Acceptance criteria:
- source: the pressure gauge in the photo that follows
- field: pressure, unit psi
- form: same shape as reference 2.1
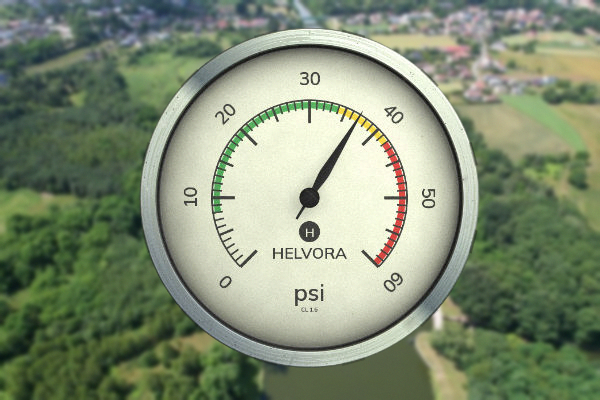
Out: 37
